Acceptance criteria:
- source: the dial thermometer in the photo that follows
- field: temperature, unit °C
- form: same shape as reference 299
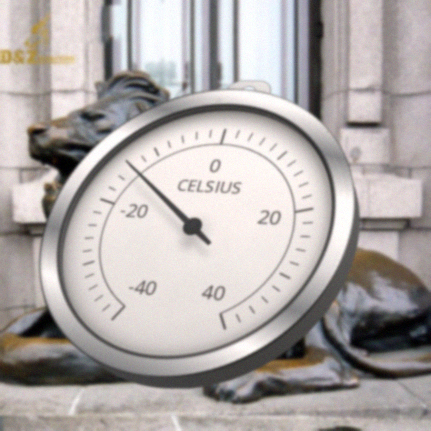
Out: -14
